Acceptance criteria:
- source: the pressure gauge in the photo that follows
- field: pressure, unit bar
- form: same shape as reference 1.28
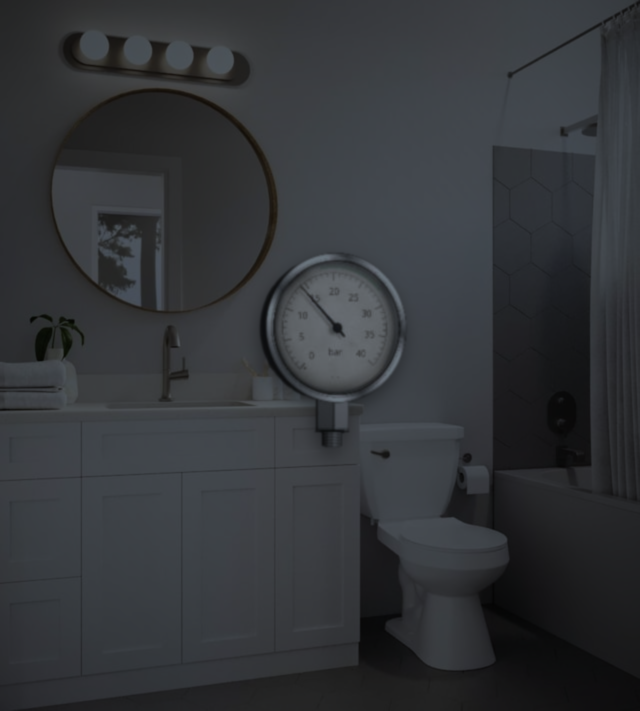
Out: 14
